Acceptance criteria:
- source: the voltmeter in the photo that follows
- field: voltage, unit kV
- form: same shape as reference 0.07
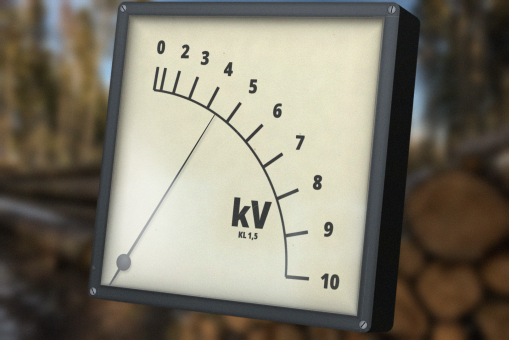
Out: 4.5
